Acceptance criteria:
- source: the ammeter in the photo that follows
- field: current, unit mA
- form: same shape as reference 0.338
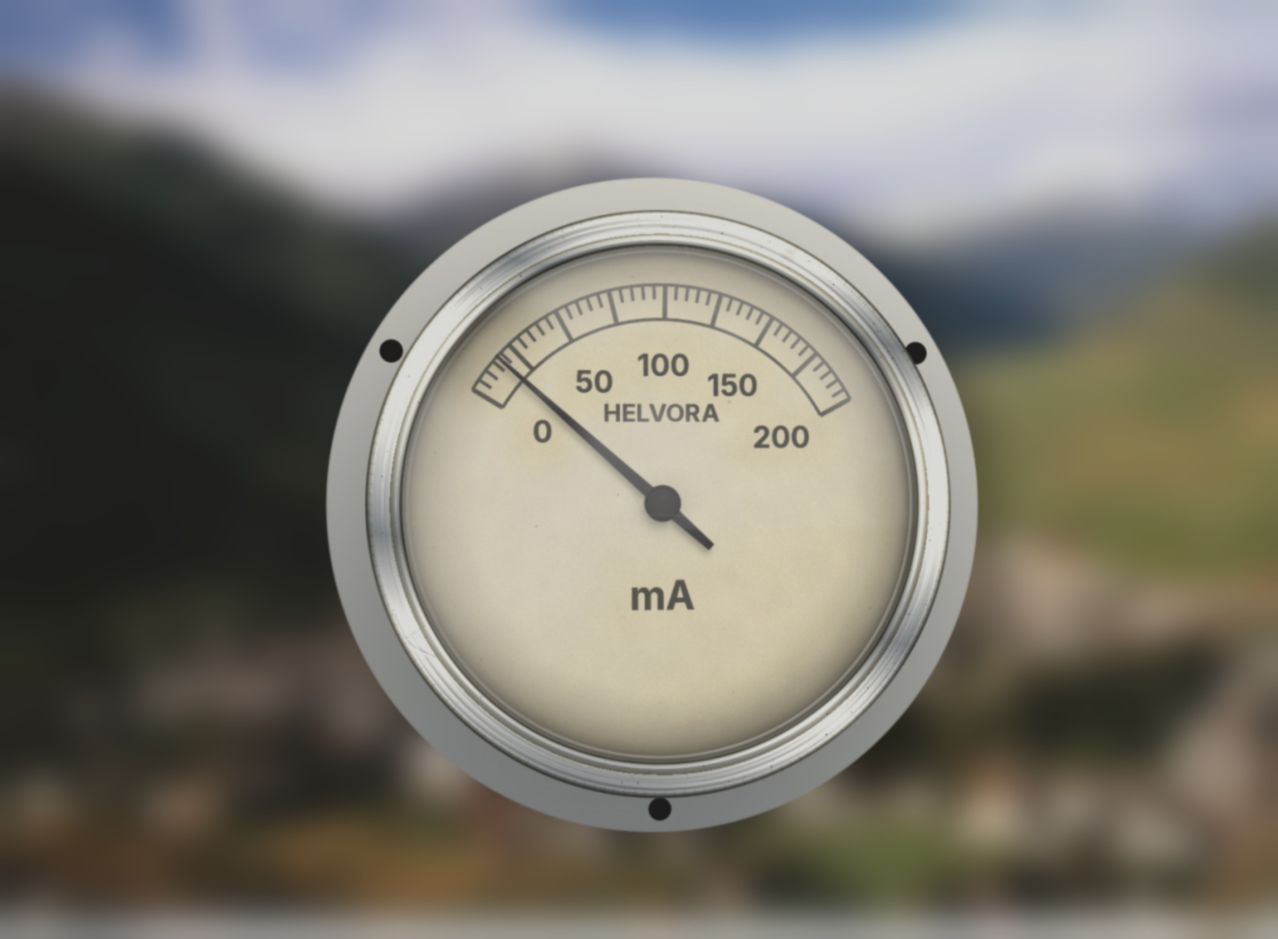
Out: 17.5
